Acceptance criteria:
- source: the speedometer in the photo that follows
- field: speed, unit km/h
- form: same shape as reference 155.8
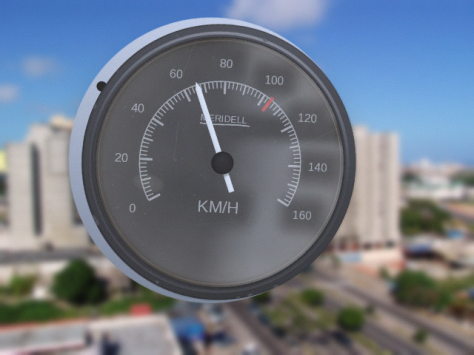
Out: 66
